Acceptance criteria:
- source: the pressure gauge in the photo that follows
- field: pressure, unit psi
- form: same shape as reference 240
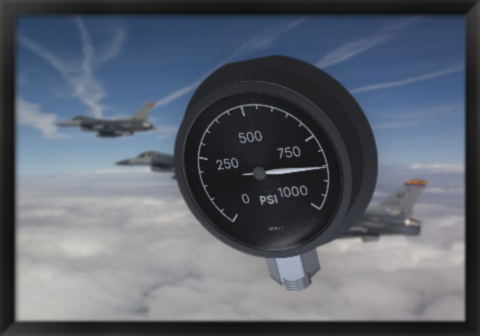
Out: 850
